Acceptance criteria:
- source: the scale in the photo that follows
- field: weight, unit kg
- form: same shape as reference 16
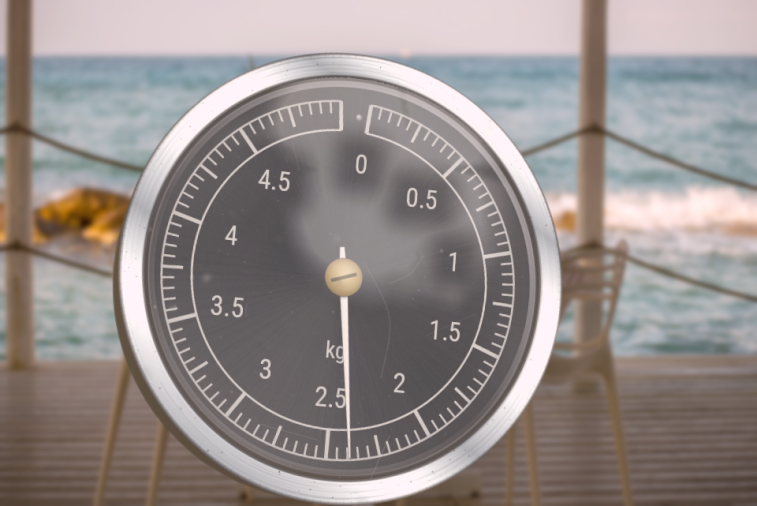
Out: 2.4
